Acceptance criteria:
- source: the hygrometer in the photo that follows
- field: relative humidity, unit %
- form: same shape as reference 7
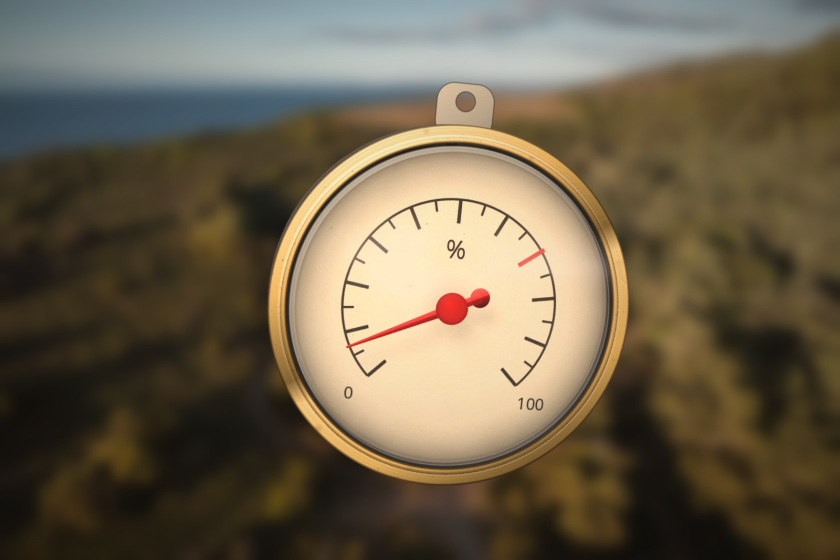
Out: 7.5
